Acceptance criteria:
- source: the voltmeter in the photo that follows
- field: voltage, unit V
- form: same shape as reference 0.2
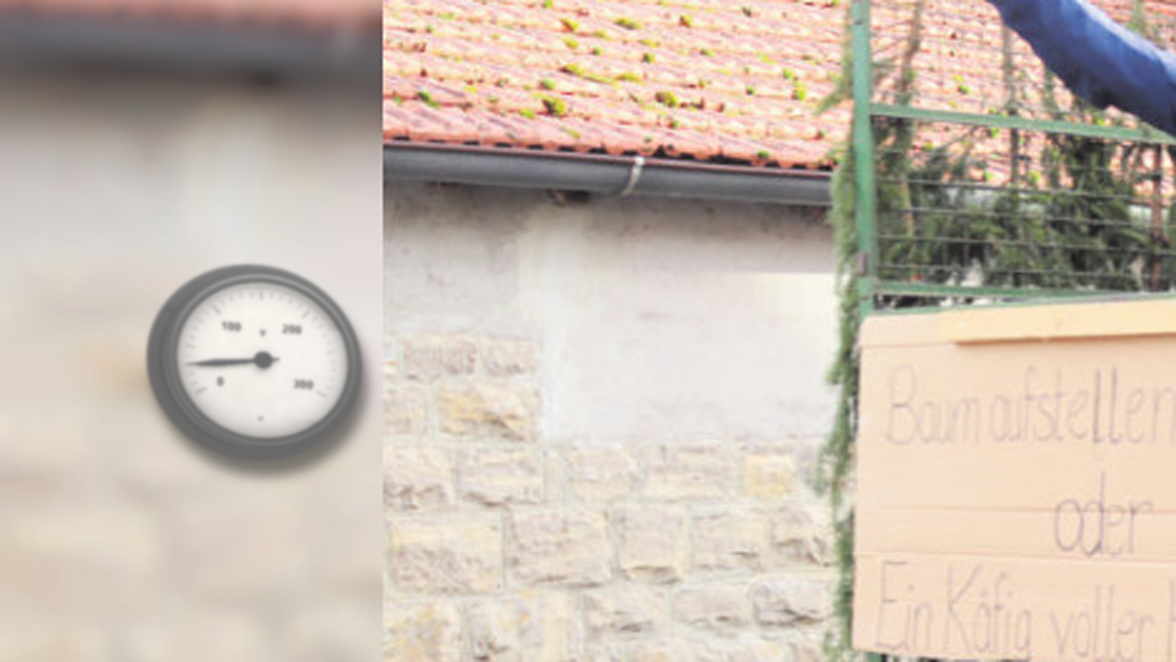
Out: 30
